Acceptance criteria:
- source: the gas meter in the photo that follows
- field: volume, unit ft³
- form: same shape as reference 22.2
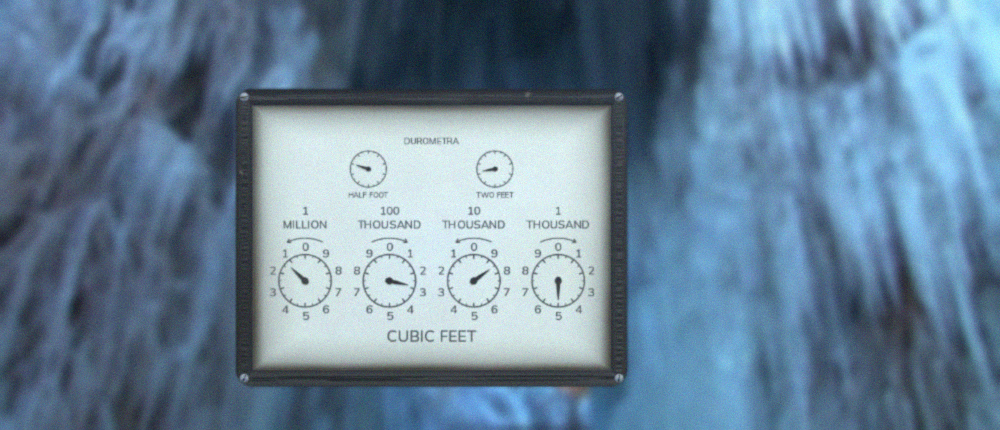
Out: 128500
